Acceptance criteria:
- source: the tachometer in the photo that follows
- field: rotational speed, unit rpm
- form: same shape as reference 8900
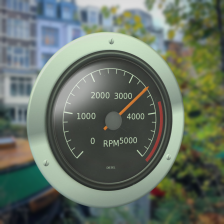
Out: 3400
